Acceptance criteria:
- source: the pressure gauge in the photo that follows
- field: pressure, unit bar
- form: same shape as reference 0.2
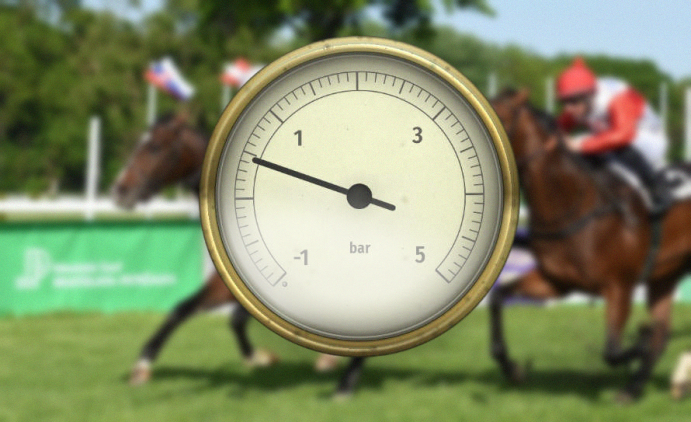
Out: 0.45
